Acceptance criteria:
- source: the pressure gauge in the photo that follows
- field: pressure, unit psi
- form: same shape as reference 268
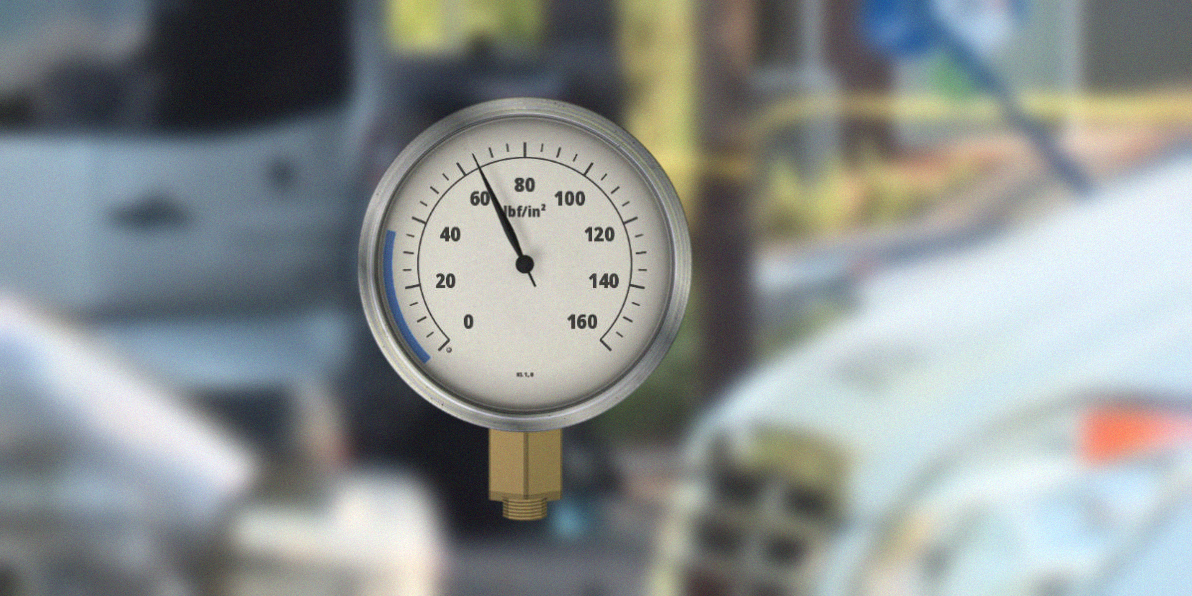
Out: 65
